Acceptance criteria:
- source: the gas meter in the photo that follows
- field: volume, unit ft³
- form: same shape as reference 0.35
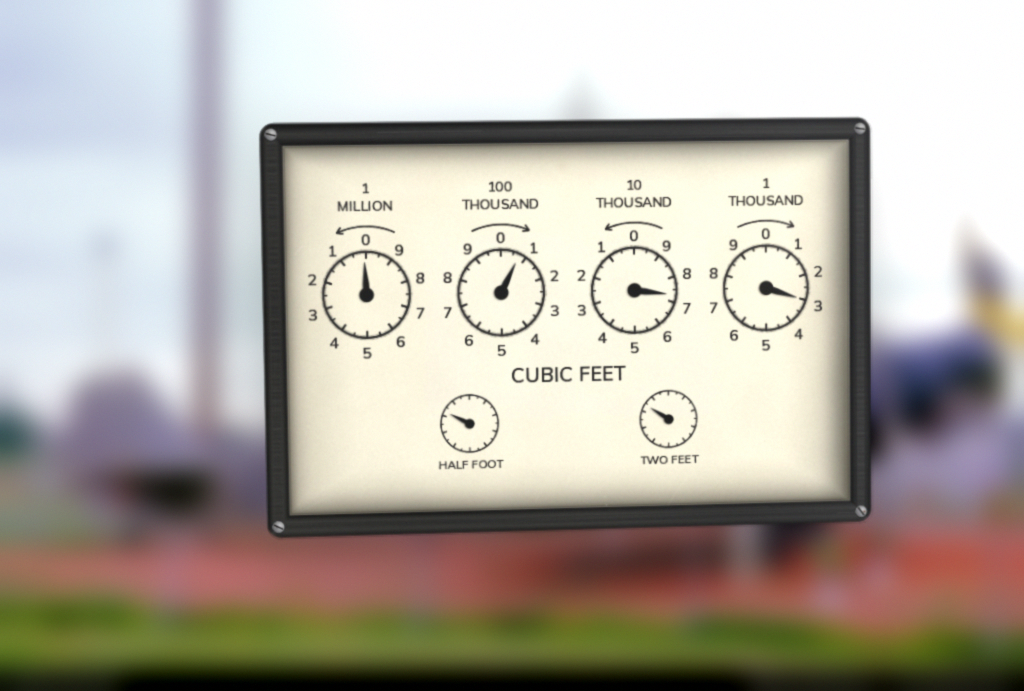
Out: 7300
